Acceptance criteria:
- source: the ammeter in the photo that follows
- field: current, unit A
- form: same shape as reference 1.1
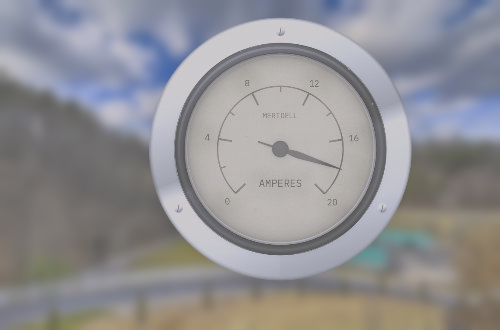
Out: 18
